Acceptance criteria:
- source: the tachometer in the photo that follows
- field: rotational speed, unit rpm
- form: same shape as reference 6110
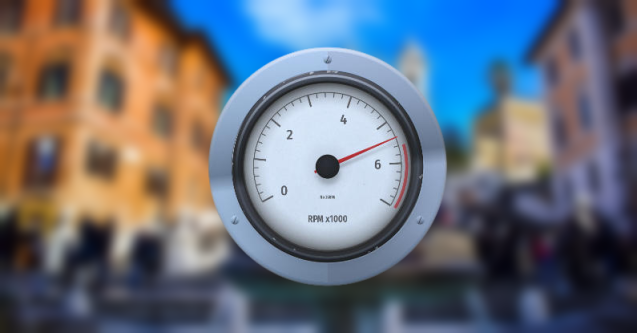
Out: 5400
